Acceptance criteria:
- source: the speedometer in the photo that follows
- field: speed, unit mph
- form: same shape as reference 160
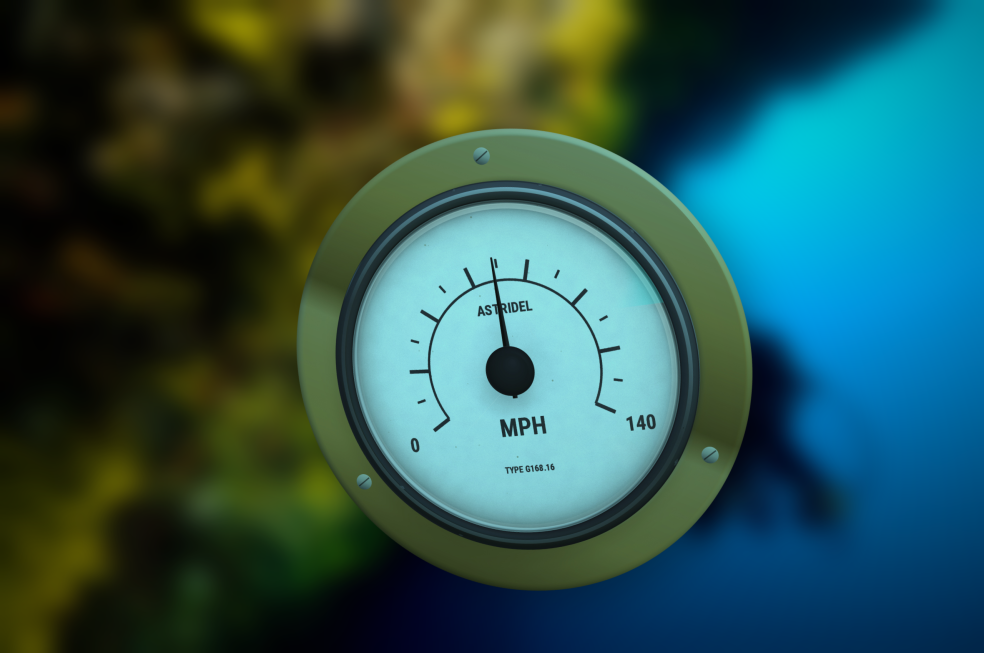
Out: 70
